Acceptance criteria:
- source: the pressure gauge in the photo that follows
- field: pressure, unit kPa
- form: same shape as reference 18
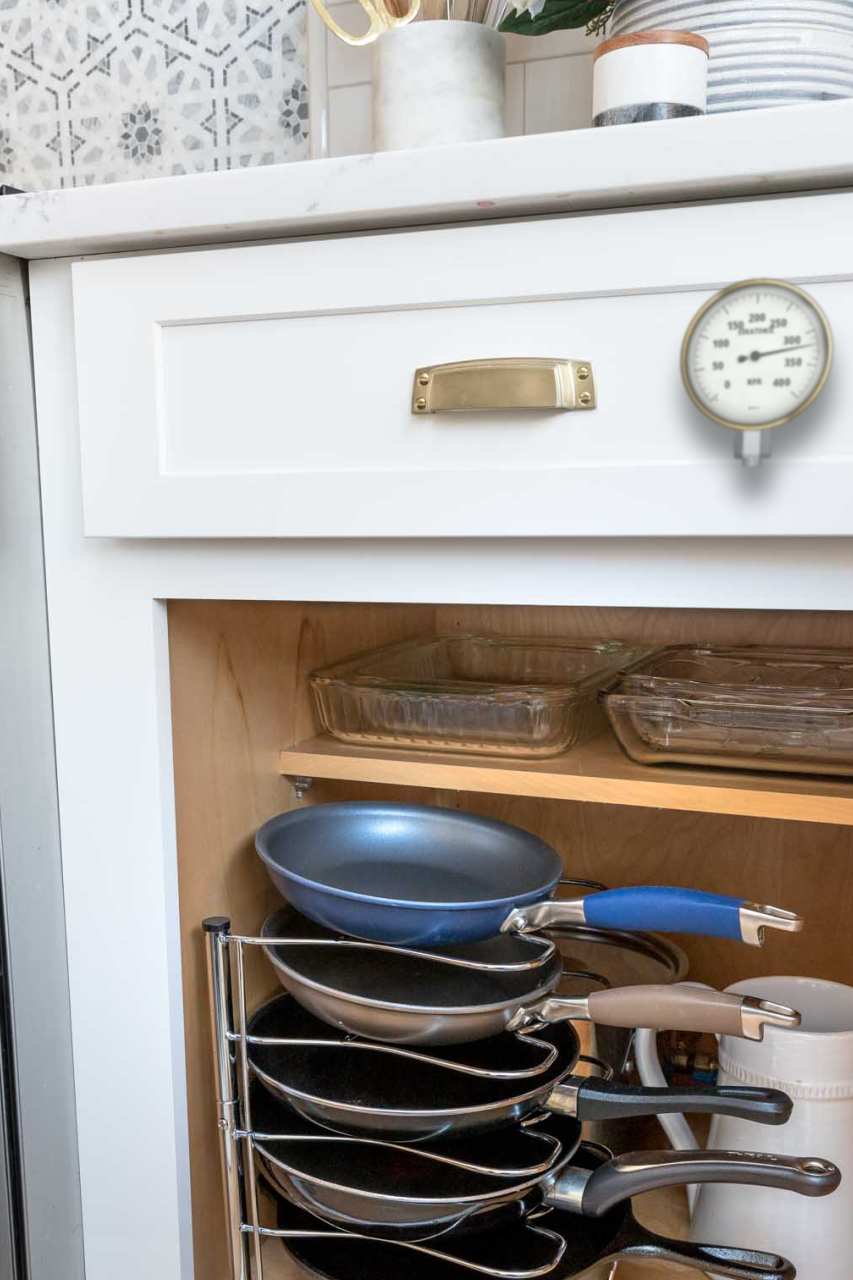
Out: 320
